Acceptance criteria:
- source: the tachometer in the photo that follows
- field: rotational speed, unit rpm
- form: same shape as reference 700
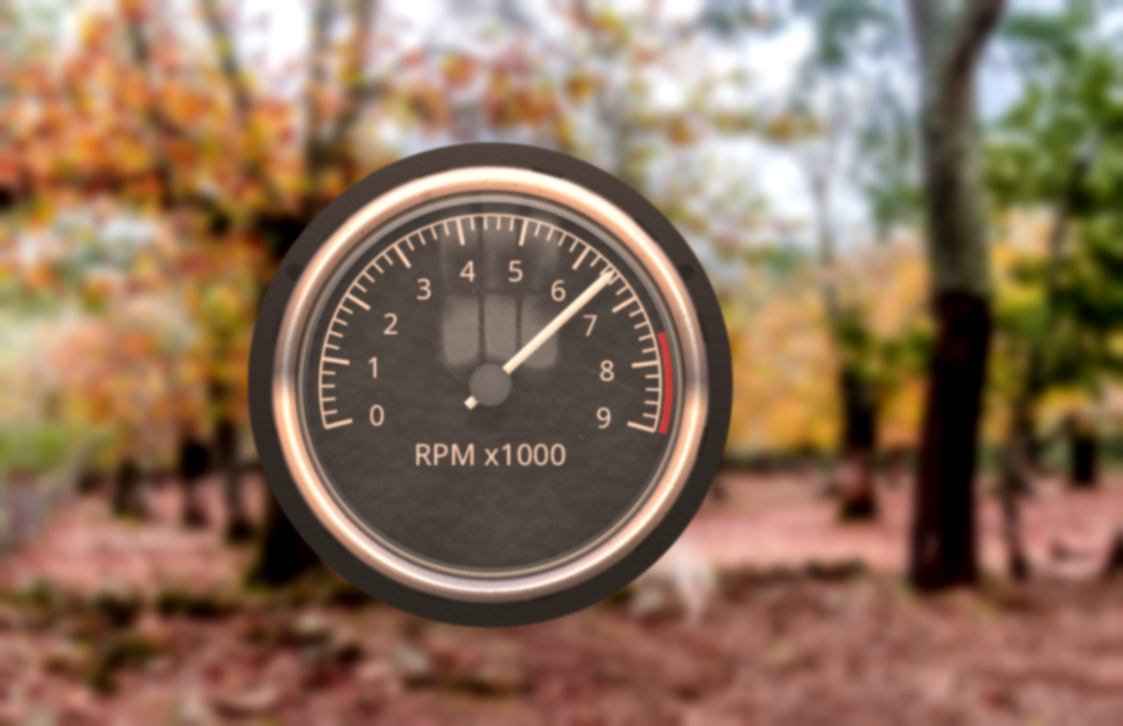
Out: 6500
